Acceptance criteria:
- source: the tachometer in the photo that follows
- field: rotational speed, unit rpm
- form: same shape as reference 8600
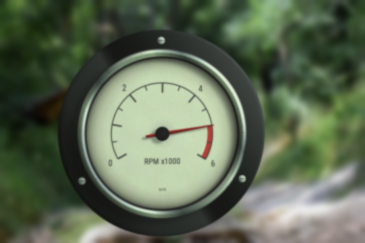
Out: 5000
